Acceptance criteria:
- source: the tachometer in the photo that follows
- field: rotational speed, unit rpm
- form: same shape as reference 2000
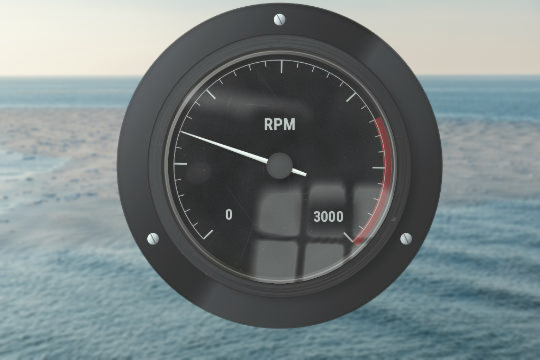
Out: 700
